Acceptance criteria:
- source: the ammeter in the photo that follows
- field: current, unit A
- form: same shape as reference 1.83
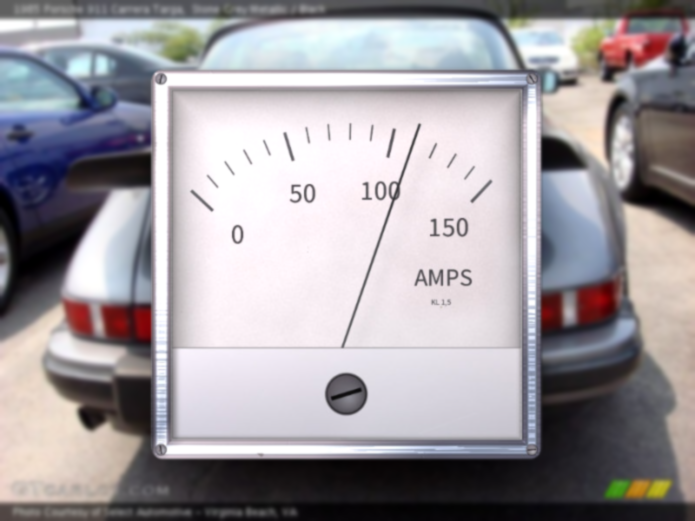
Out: 110
